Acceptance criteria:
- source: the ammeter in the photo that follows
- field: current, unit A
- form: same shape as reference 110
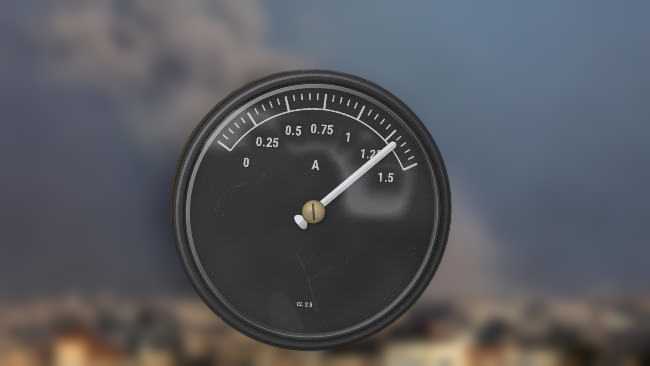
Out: 1.3
